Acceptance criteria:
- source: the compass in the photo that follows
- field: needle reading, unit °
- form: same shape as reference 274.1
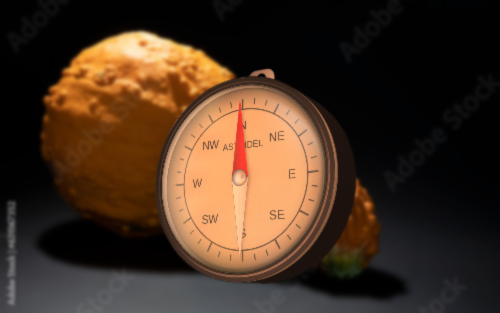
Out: 0
